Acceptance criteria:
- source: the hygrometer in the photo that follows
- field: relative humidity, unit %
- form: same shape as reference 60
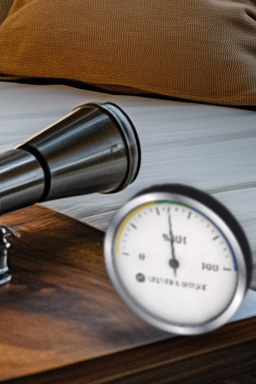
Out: 48
